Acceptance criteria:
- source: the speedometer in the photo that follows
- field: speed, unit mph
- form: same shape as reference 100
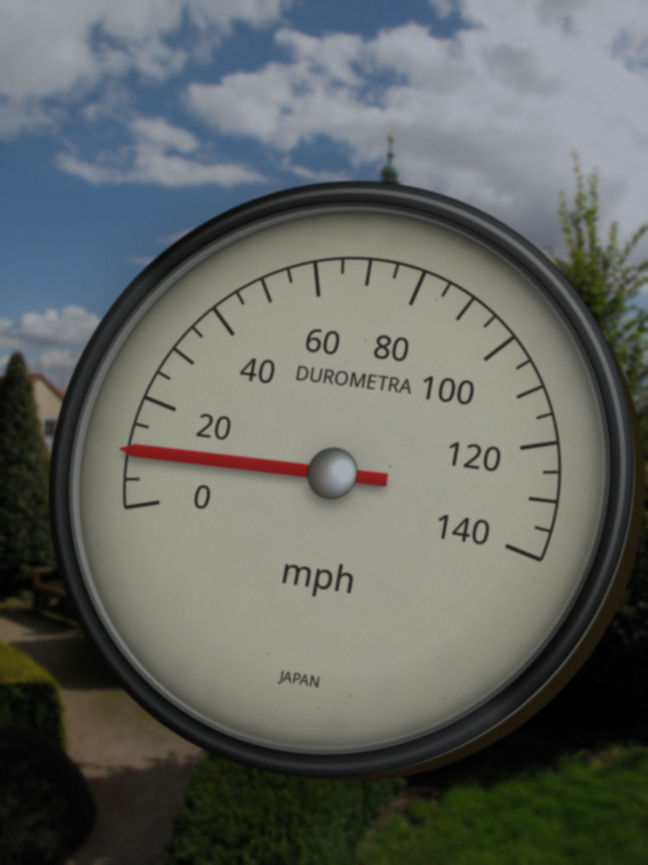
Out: 10
